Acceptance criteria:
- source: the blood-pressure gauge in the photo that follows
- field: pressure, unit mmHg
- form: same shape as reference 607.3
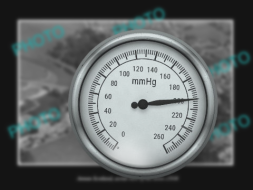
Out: 200
